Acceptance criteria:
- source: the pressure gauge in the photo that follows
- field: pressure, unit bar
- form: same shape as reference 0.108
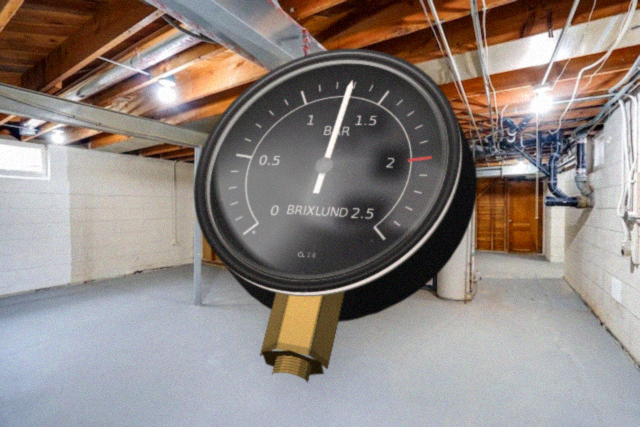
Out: 1.3
